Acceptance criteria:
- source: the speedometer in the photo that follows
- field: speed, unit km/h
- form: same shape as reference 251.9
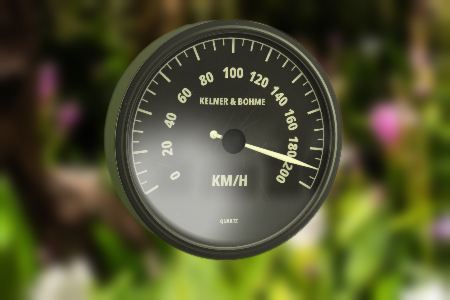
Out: 190
